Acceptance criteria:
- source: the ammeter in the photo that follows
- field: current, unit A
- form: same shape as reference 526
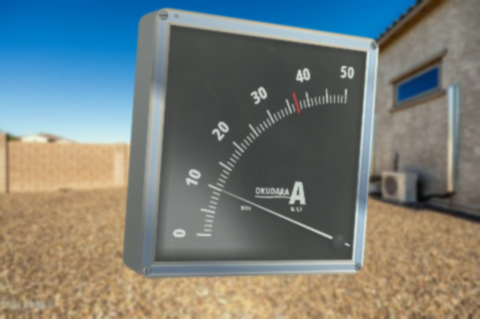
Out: 10
